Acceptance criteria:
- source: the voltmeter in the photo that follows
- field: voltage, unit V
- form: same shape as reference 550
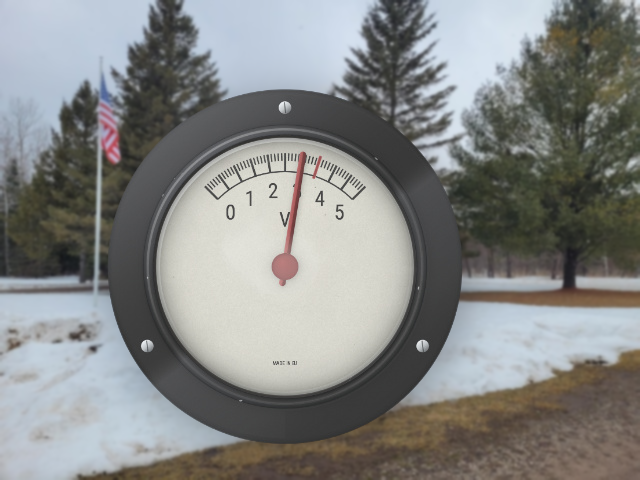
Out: 3
